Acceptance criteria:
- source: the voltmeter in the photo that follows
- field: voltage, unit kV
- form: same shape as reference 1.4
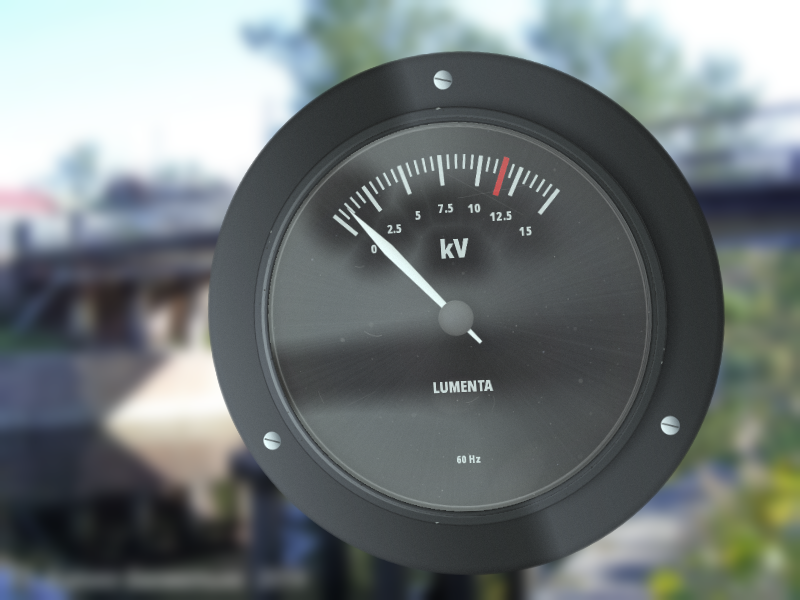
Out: 1
